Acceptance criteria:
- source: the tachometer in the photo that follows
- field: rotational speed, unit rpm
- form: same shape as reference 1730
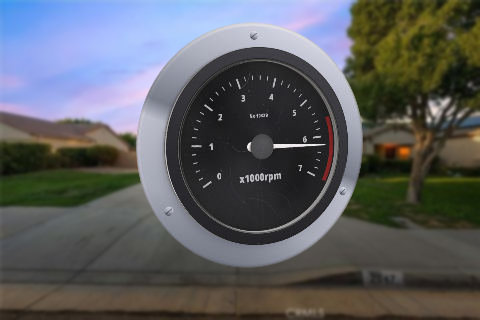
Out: 6200
